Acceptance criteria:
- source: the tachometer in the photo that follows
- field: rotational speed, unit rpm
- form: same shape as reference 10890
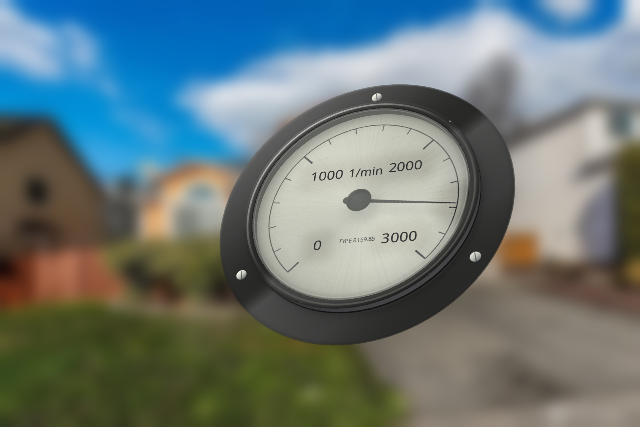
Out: 2600
